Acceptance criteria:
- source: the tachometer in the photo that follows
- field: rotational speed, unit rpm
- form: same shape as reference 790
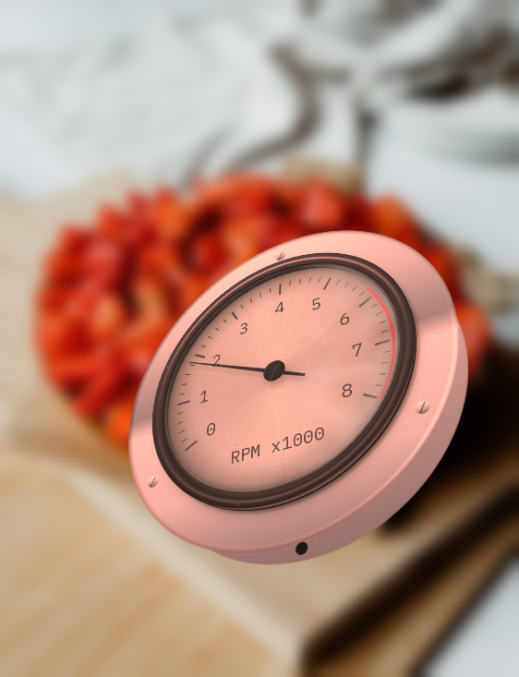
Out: 1800
